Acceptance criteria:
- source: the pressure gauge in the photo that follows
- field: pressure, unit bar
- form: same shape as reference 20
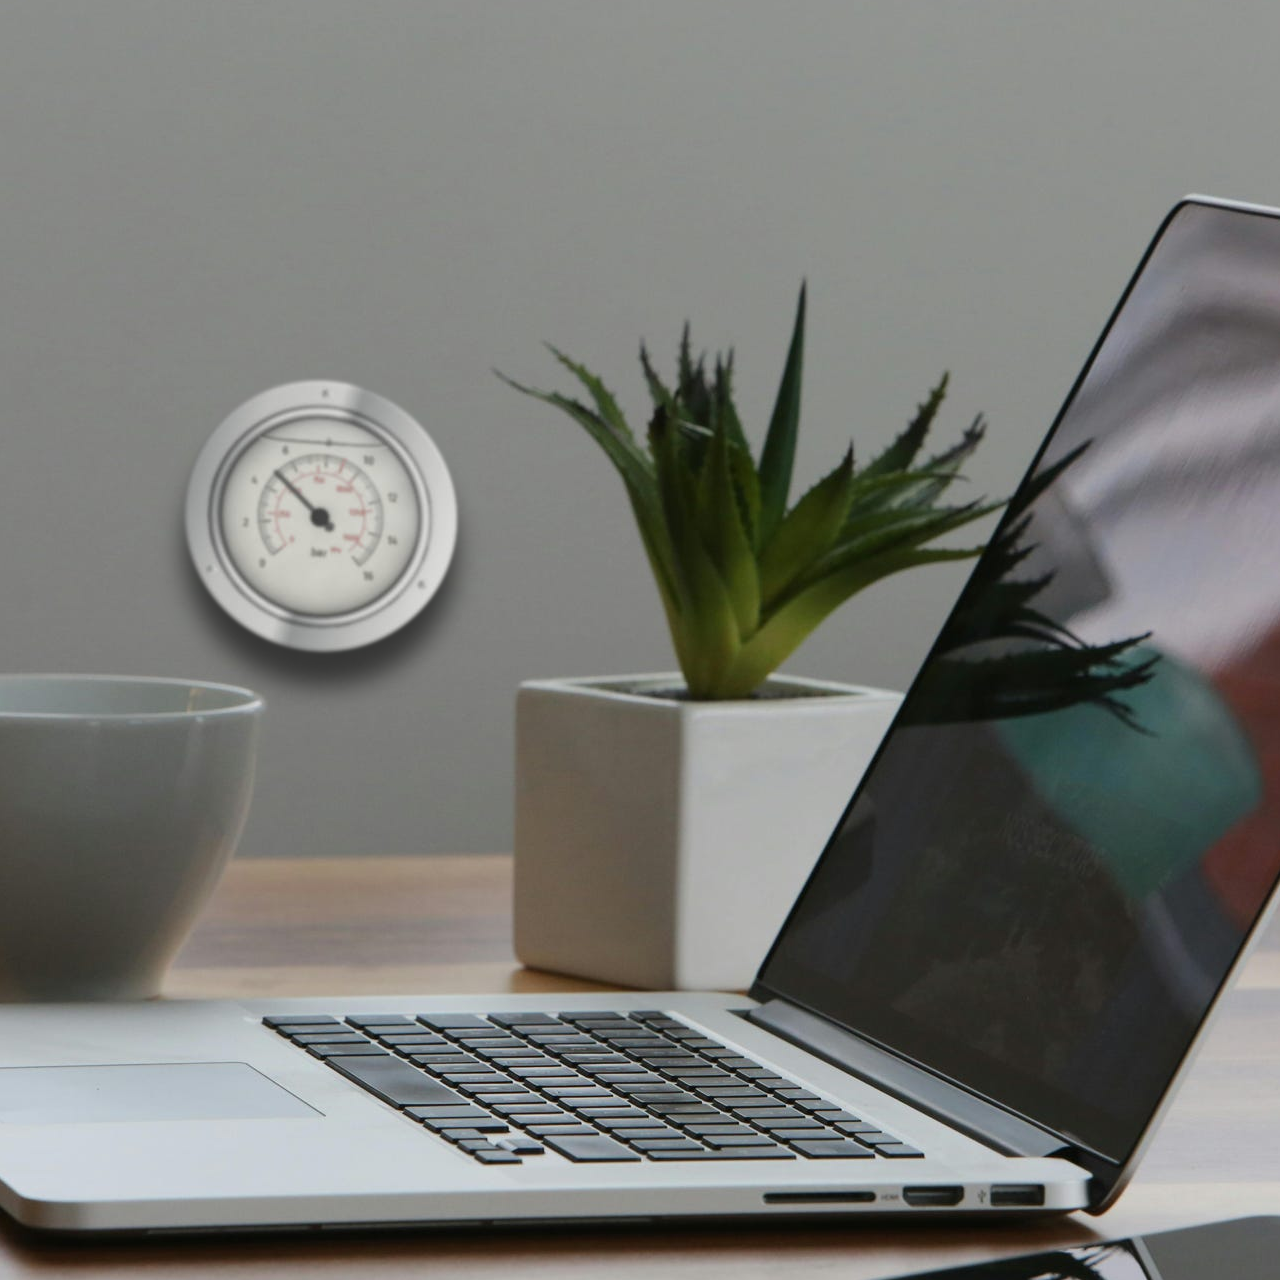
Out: 5
